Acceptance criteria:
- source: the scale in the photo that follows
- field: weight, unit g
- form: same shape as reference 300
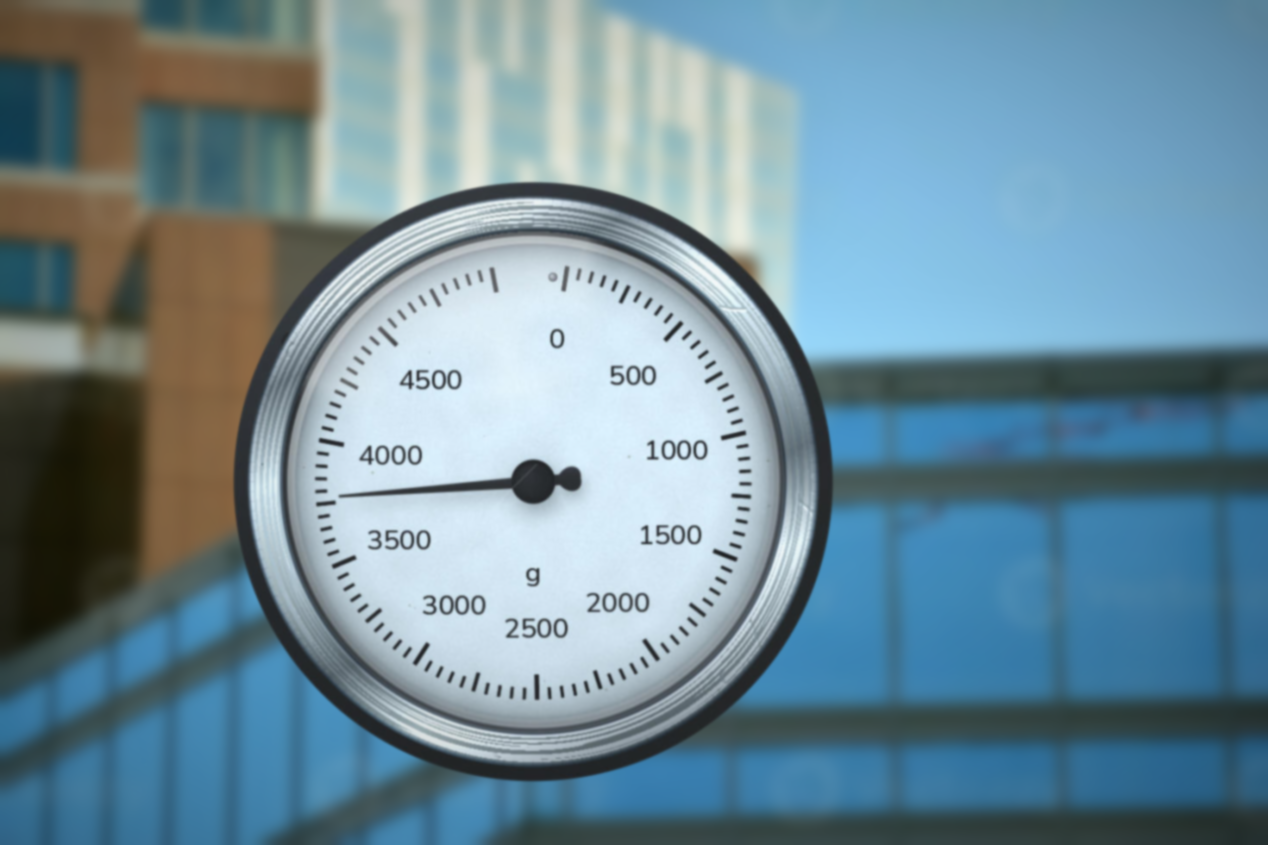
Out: 3775
